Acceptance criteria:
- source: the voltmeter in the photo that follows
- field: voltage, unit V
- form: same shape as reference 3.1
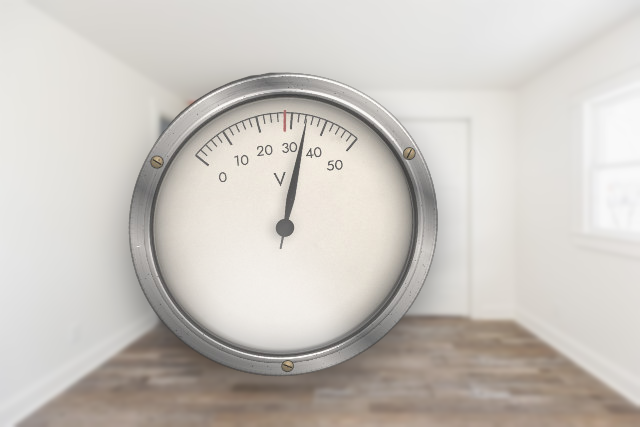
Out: 34
